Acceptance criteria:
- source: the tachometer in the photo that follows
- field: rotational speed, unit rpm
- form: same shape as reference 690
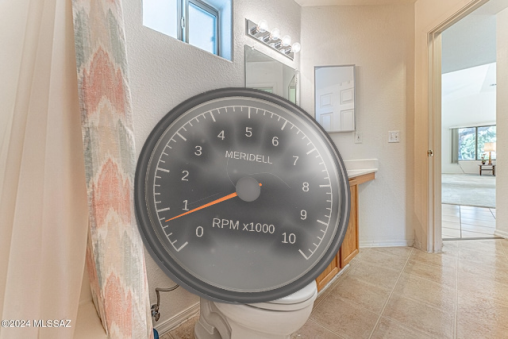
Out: 700
